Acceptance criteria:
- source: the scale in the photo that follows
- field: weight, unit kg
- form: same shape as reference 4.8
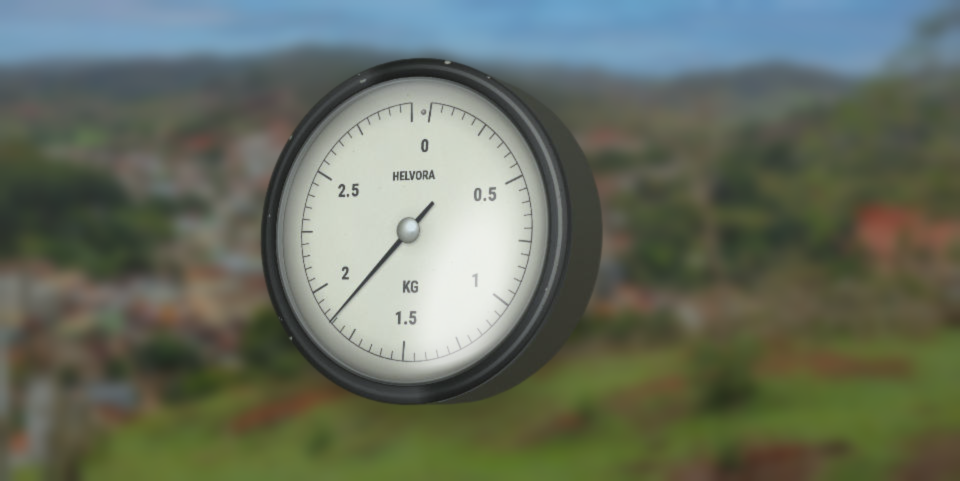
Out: 1.85
